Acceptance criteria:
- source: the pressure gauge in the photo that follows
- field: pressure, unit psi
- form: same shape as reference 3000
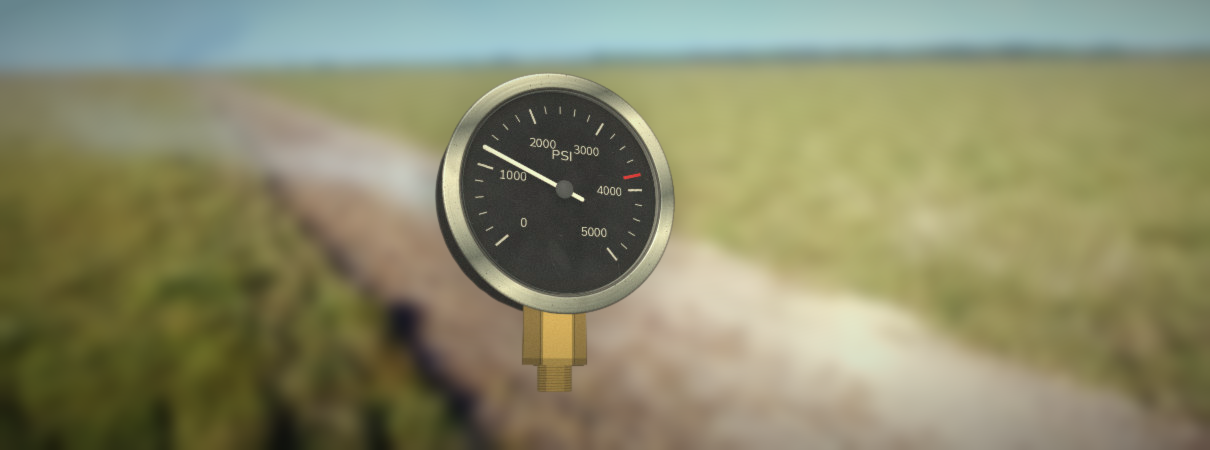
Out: 1200
